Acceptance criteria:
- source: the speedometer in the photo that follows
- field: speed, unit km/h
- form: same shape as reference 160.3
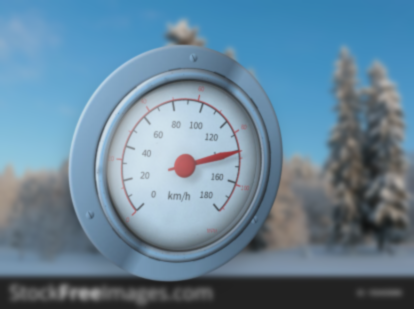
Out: 140
